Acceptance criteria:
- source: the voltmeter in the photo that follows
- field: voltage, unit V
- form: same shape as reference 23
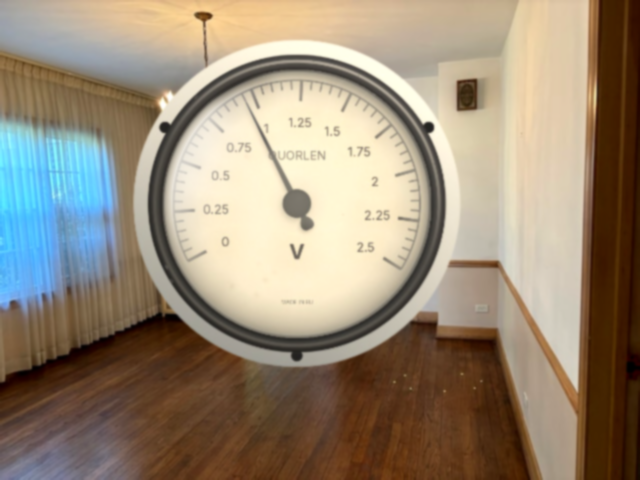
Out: 0.95
